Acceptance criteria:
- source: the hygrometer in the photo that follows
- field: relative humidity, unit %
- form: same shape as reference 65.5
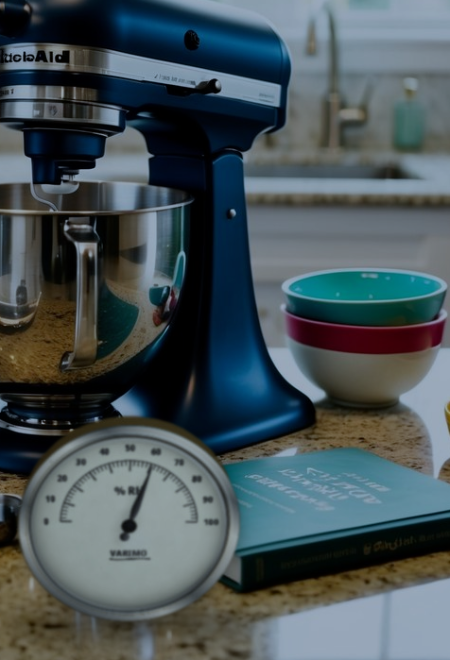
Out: 60
